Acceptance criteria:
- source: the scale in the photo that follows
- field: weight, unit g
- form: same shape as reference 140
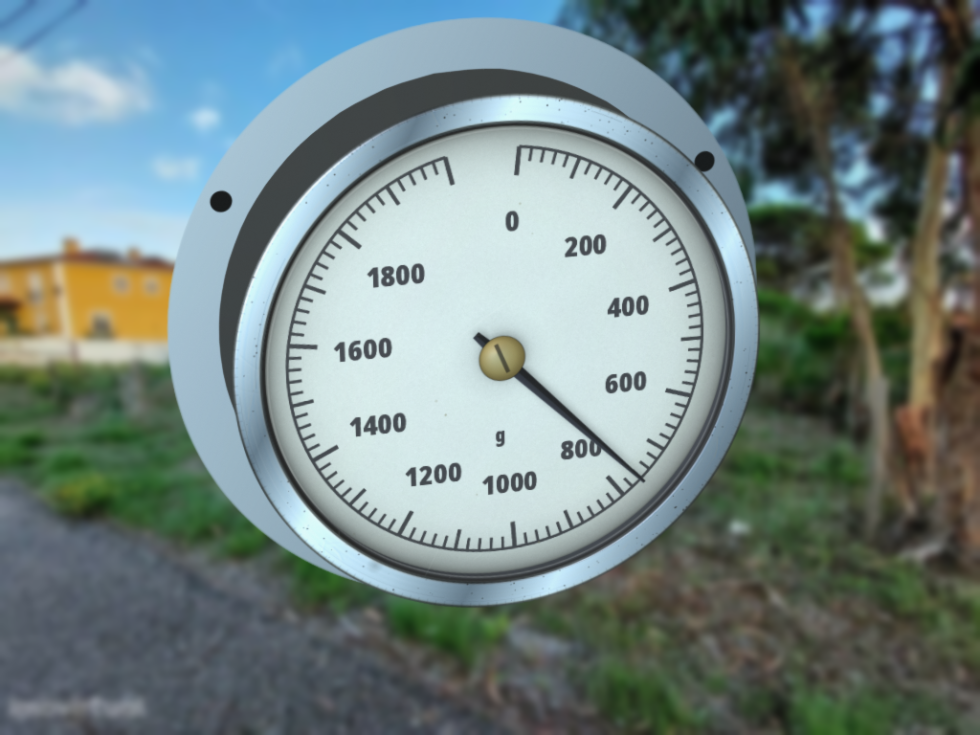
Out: 760
